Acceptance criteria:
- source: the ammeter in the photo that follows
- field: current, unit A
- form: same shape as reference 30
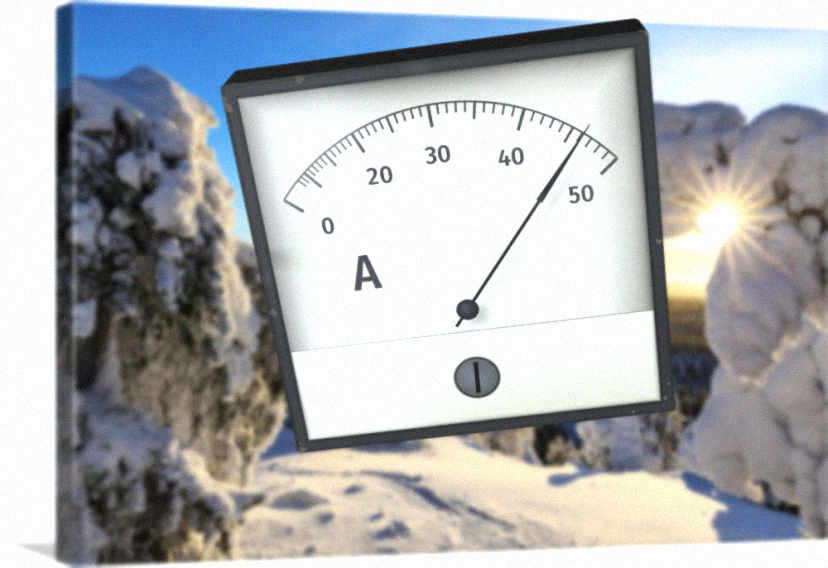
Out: 46
